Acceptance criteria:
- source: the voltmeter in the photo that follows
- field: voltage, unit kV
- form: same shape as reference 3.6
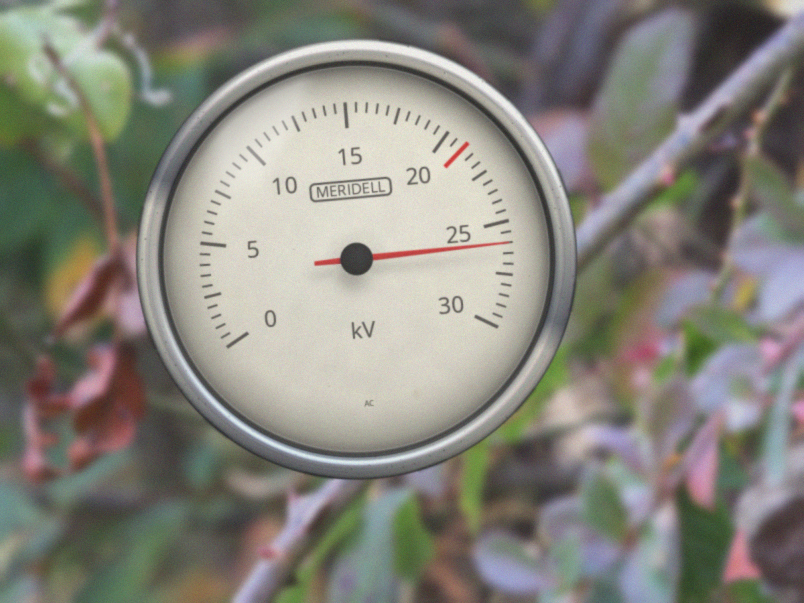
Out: 26
